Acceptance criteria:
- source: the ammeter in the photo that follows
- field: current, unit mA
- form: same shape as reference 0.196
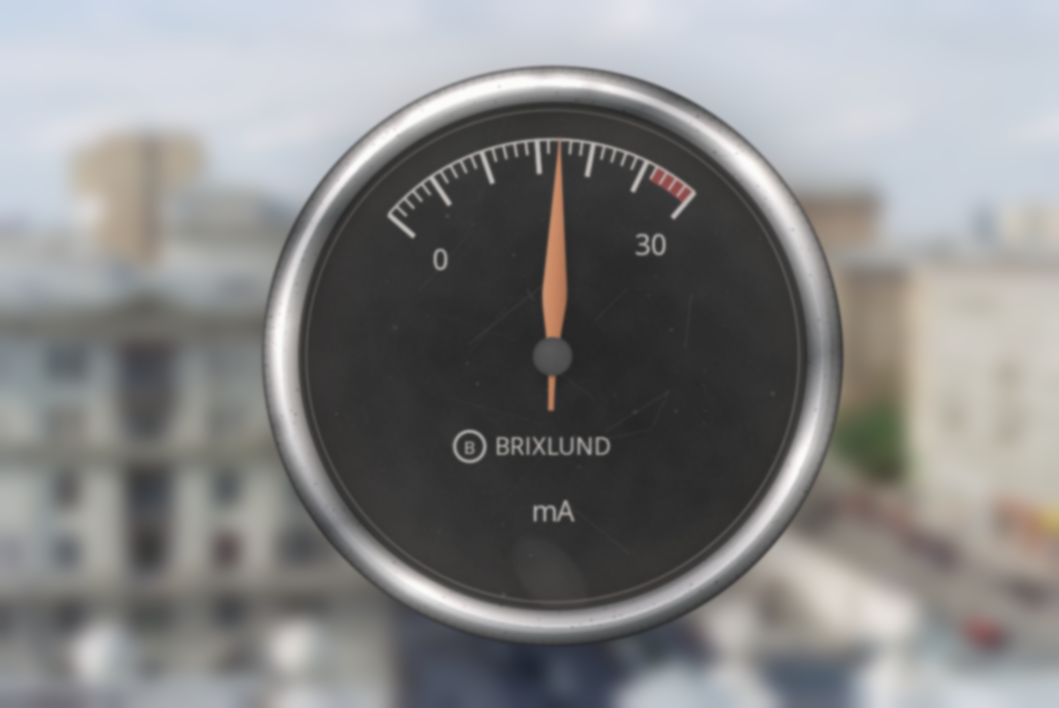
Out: 17
